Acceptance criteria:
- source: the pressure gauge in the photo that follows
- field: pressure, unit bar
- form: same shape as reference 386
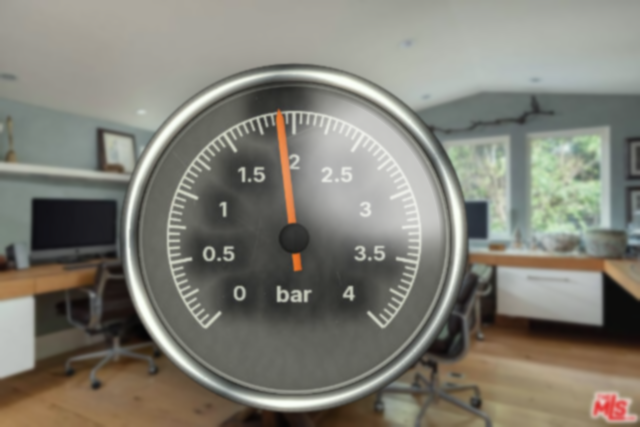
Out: 1.9
